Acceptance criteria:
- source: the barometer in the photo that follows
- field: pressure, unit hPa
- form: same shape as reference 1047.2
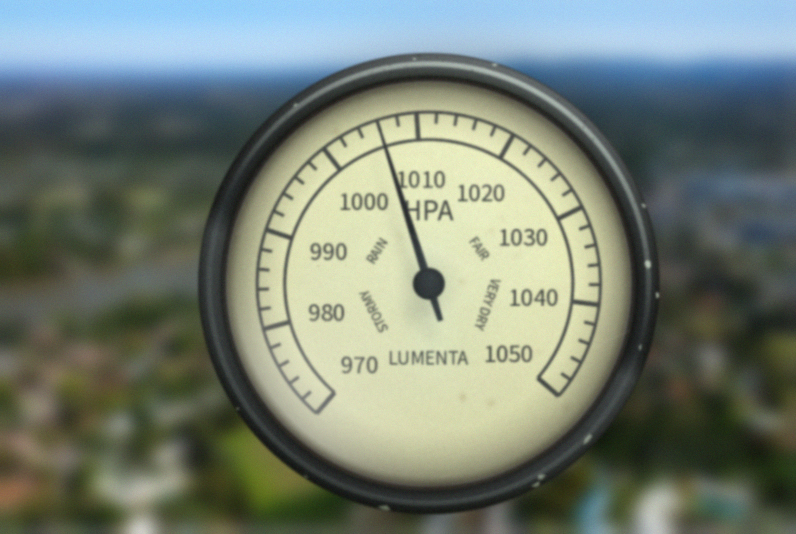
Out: 1006
